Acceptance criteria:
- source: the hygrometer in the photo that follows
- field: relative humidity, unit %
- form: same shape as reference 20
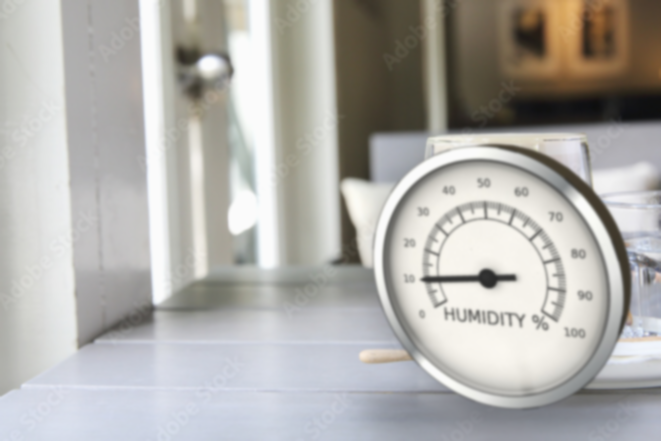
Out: 10
